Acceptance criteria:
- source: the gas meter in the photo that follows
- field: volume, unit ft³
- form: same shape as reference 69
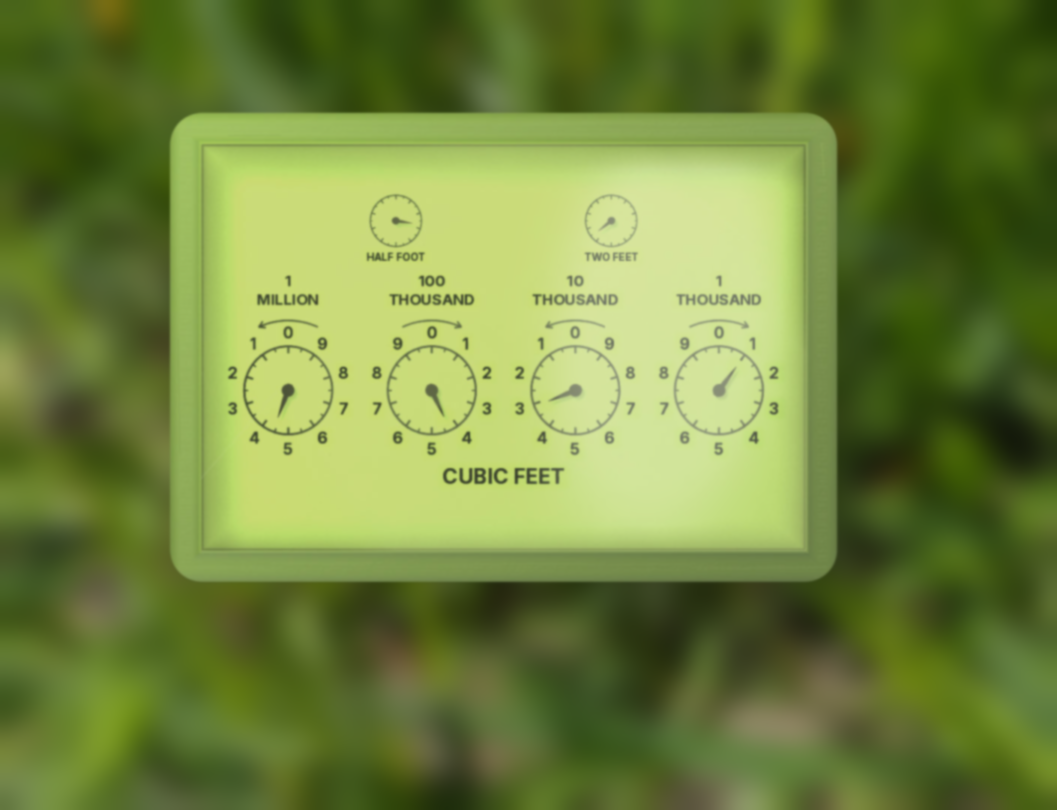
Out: 443100
